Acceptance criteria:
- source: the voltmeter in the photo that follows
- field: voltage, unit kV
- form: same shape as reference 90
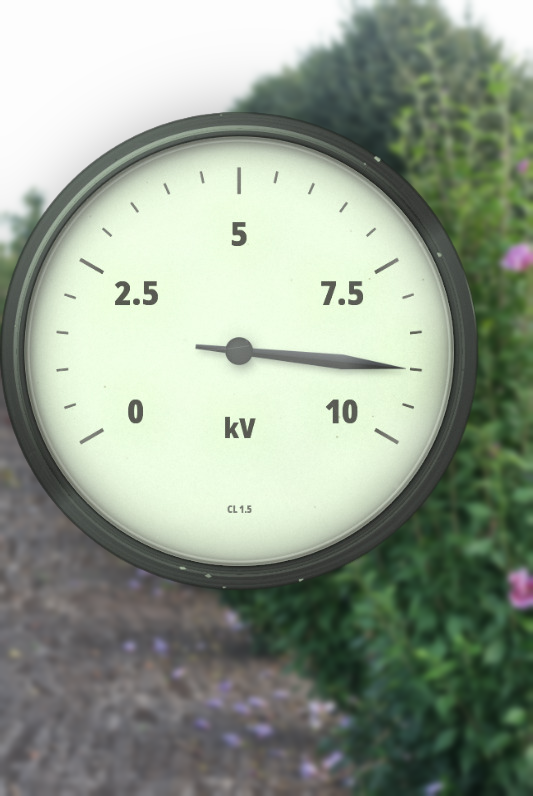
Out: 9
